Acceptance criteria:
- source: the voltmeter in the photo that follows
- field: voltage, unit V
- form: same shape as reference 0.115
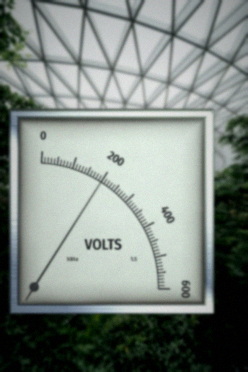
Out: 200
